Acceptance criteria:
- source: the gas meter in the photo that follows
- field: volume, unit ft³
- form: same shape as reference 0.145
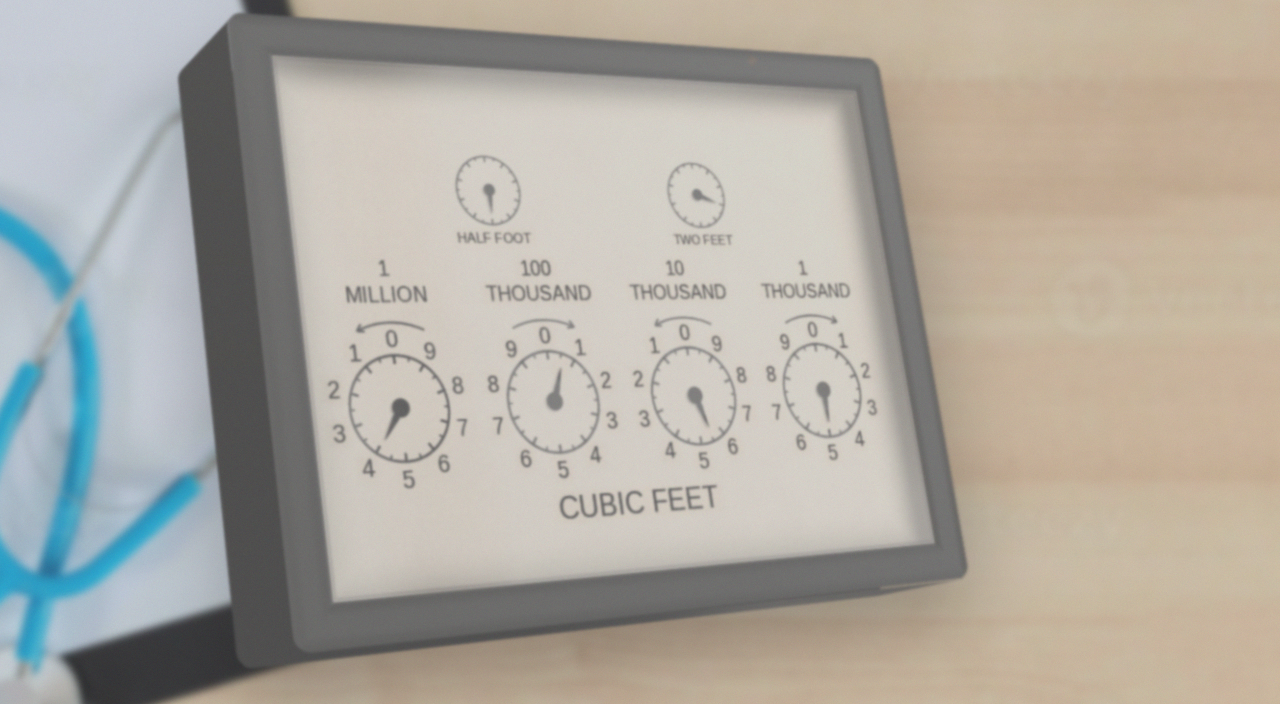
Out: 405500
